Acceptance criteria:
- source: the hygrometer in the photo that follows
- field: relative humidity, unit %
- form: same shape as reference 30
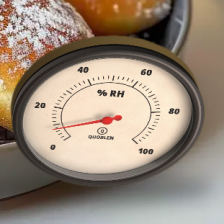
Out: 10
